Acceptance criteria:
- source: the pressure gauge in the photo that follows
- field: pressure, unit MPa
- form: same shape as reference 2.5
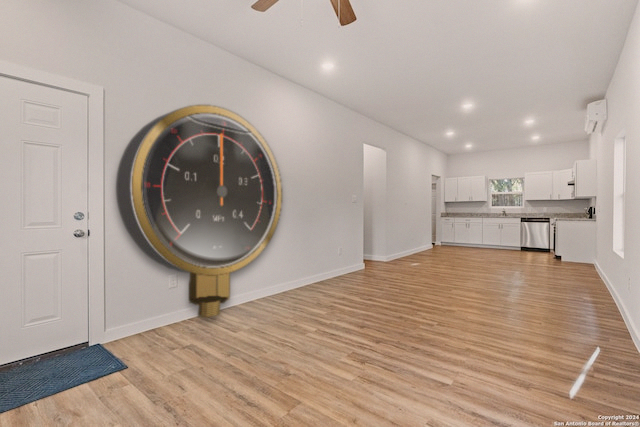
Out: 0.2
